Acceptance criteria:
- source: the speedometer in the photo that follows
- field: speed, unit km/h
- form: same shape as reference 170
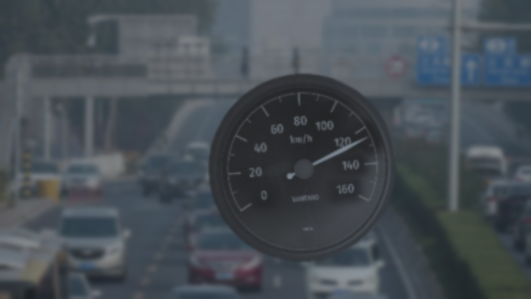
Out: 125
